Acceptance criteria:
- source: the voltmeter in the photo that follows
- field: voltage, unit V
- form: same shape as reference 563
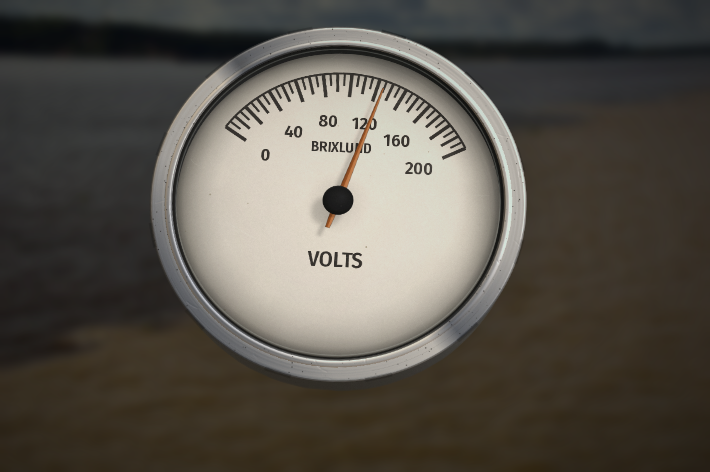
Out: 125
